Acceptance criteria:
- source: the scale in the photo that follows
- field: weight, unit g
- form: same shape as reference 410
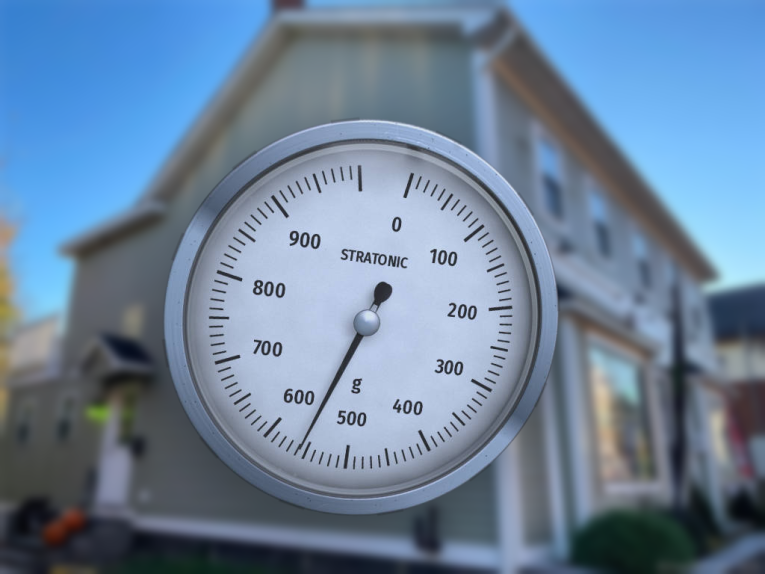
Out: 560
